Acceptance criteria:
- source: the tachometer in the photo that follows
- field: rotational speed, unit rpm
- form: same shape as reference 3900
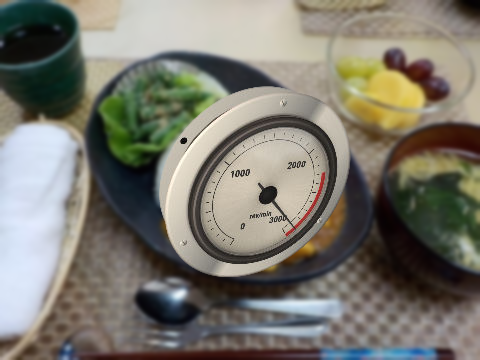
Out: 2900
